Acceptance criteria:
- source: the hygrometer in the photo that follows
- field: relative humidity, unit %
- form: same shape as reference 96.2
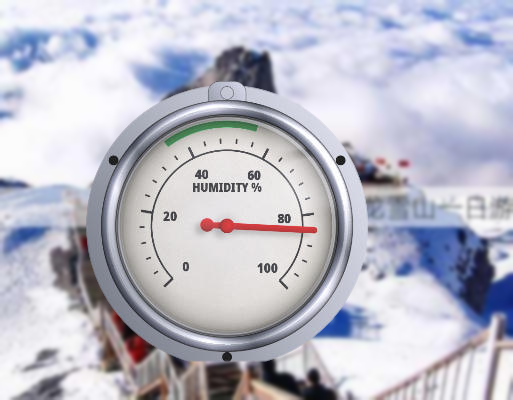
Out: 84
